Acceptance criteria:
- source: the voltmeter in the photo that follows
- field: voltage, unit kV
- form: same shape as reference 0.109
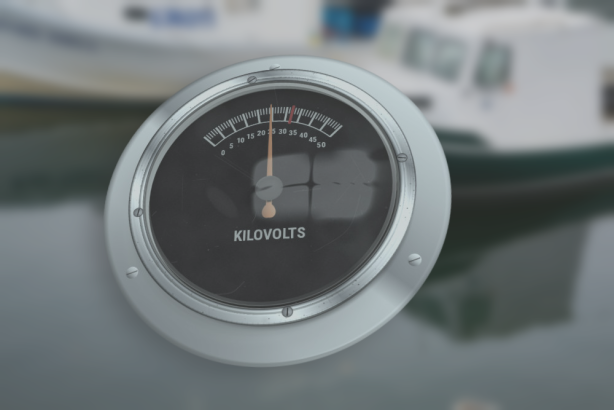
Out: 25
